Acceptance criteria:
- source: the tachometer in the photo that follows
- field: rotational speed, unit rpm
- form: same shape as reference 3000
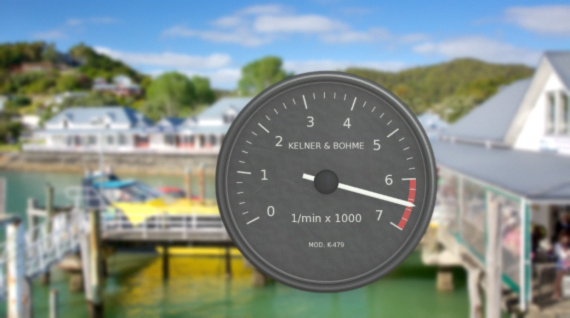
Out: 6500
